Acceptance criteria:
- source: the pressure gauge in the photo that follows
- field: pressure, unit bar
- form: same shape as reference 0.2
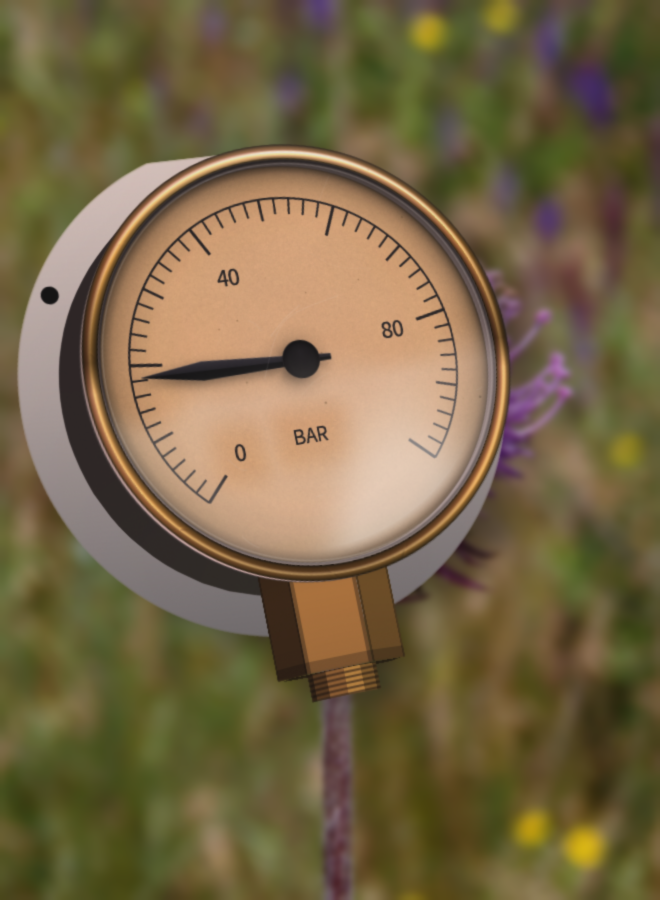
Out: 18
